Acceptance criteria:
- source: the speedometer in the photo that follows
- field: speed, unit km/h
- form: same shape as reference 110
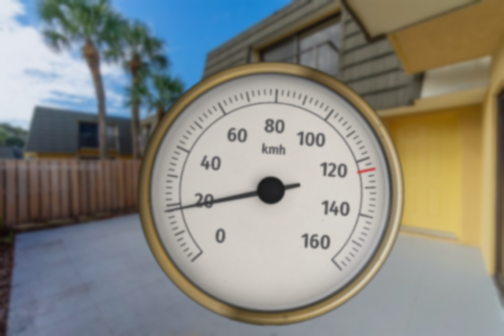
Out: 18
